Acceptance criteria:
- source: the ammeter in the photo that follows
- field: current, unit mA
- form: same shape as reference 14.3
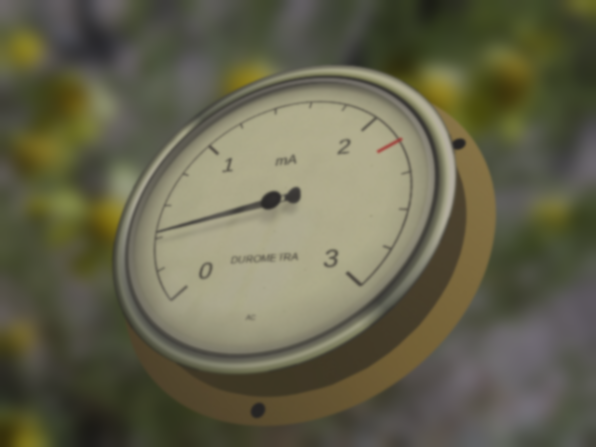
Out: 0.4
